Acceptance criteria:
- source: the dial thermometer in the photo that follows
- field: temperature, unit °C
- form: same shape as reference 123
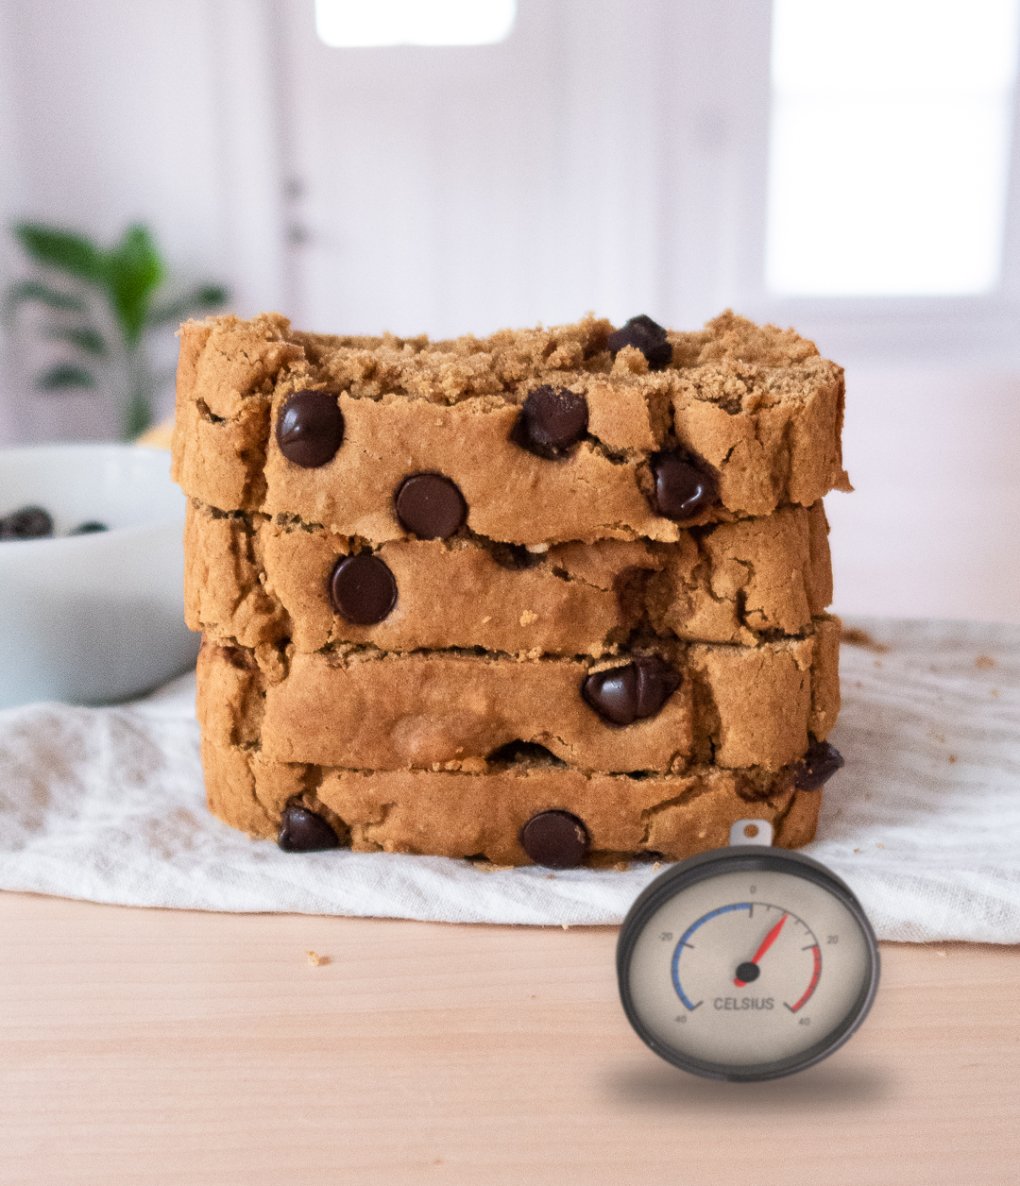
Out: 8
